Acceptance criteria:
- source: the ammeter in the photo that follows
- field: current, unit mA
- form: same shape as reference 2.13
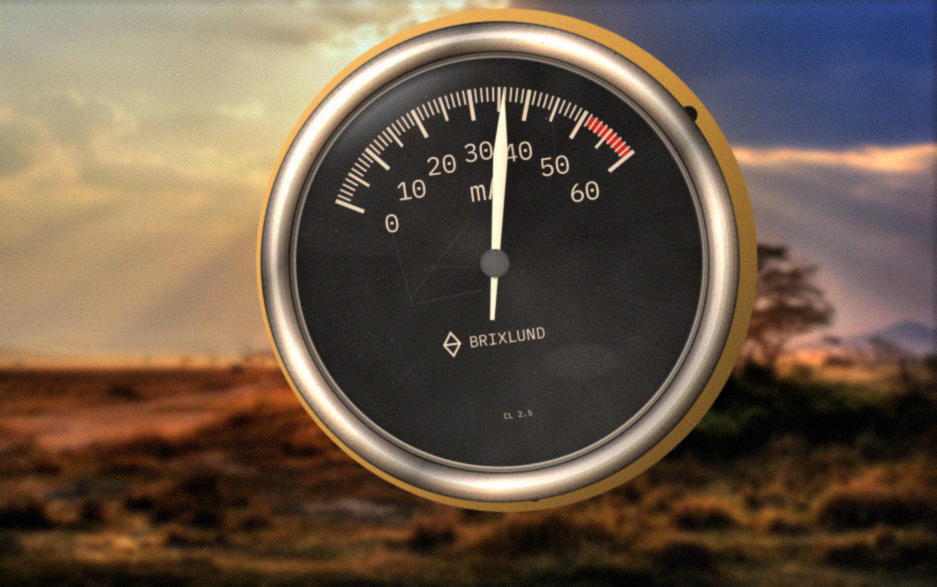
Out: 36
